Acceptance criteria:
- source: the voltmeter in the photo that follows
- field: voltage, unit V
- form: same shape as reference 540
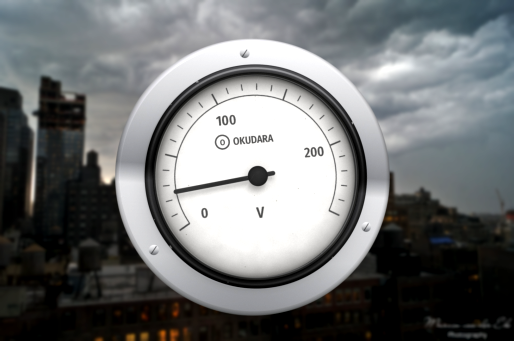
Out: 25
